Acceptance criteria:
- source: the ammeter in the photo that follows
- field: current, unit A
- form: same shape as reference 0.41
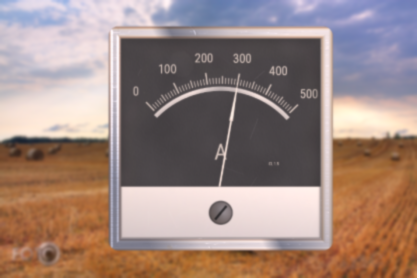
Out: 300
